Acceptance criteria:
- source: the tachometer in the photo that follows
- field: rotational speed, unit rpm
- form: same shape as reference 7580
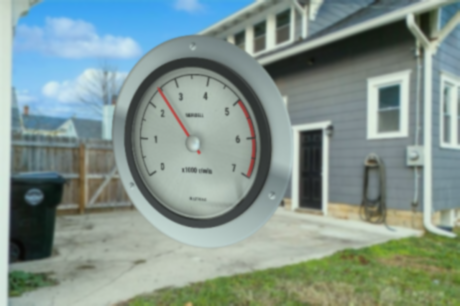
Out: 2500
